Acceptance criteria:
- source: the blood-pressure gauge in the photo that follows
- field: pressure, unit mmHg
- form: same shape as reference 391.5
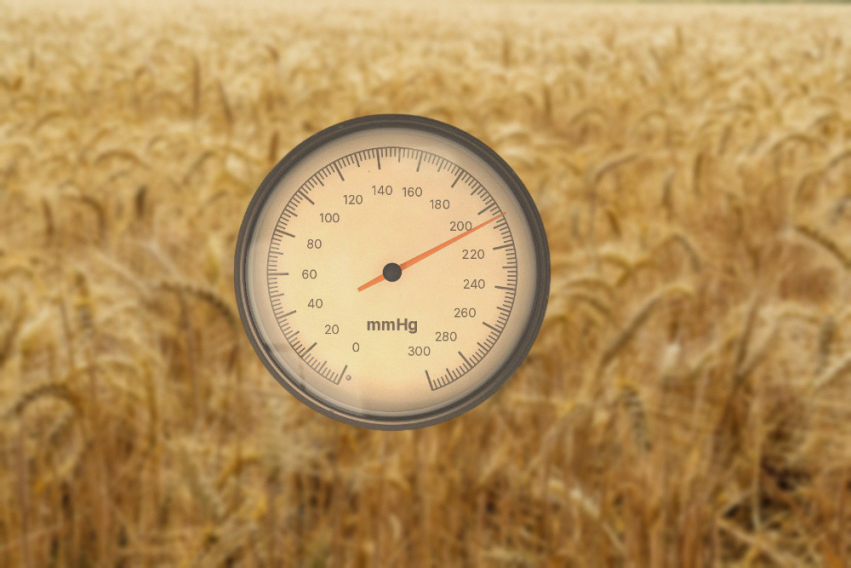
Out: 206
